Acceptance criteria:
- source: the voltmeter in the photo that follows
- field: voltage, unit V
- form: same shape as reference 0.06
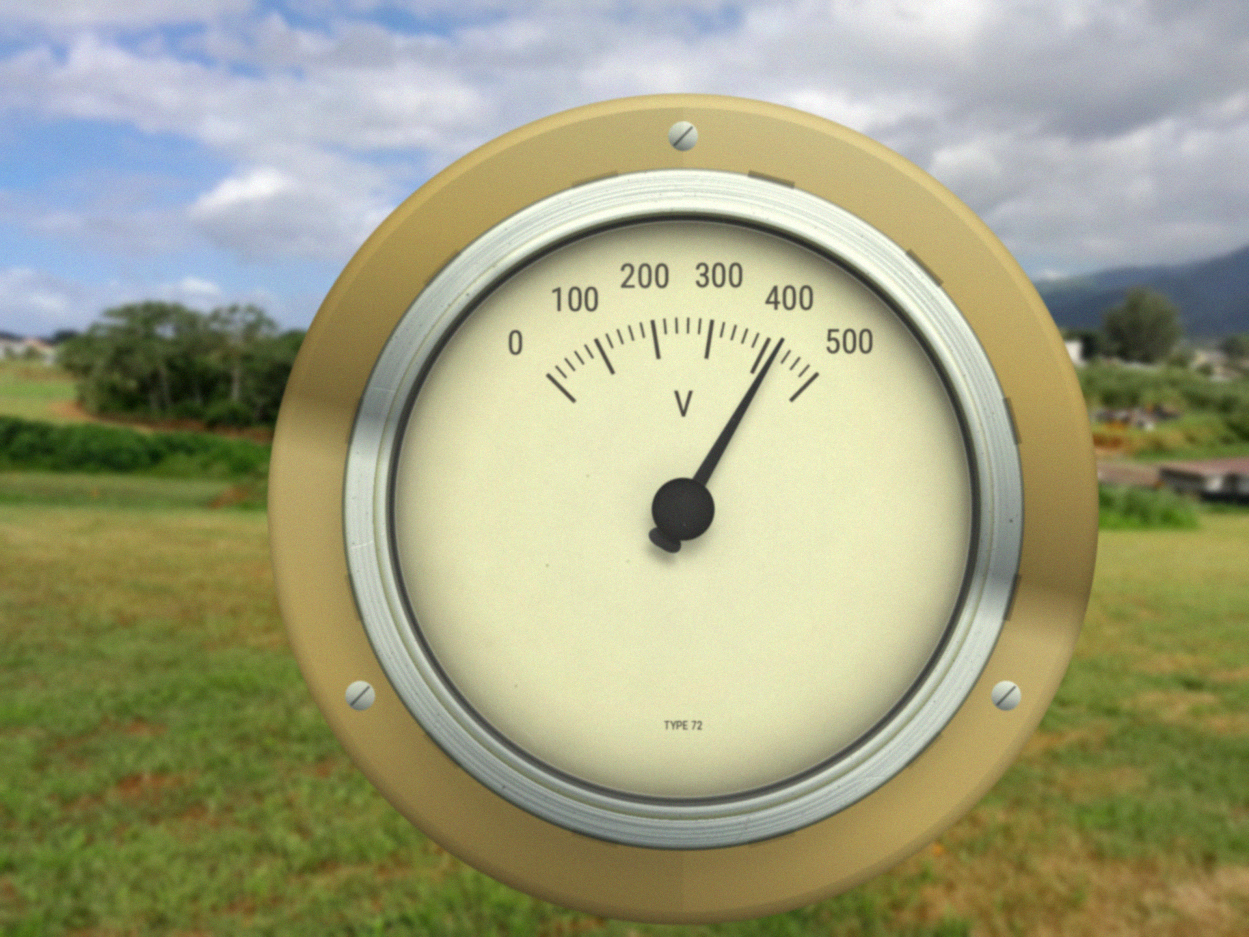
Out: 420
